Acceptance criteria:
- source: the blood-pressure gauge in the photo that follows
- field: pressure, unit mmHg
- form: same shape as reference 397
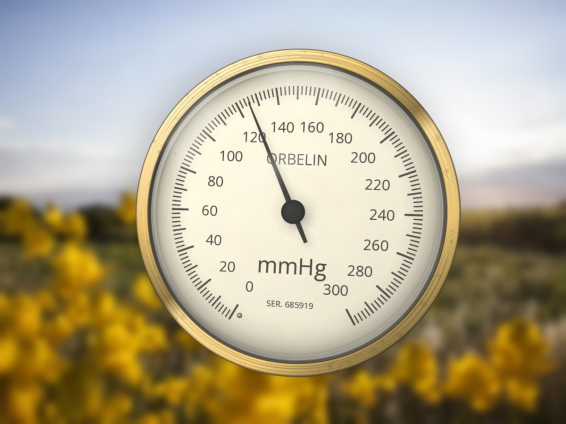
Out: 126
